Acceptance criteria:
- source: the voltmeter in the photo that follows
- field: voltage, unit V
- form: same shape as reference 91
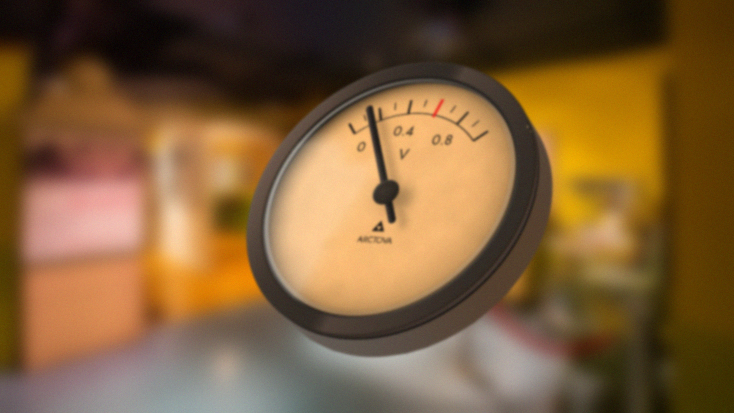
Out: 0.15
